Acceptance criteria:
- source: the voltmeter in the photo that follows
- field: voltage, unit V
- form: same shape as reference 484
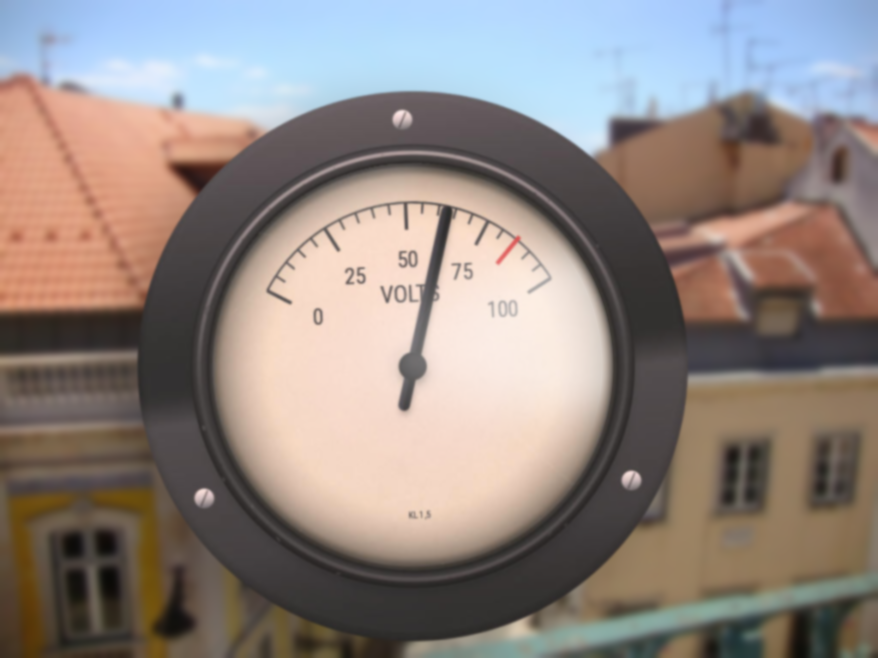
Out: 62.5
